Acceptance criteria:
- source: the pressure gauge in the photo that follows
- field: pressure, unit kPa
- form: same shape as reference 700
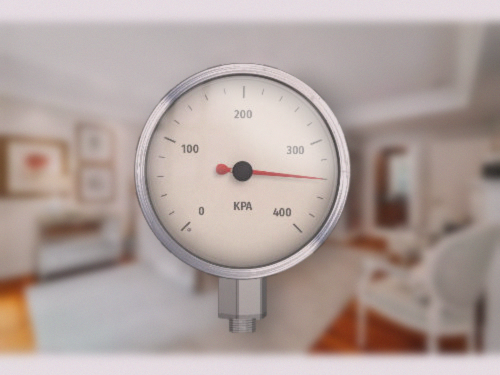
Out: 340
